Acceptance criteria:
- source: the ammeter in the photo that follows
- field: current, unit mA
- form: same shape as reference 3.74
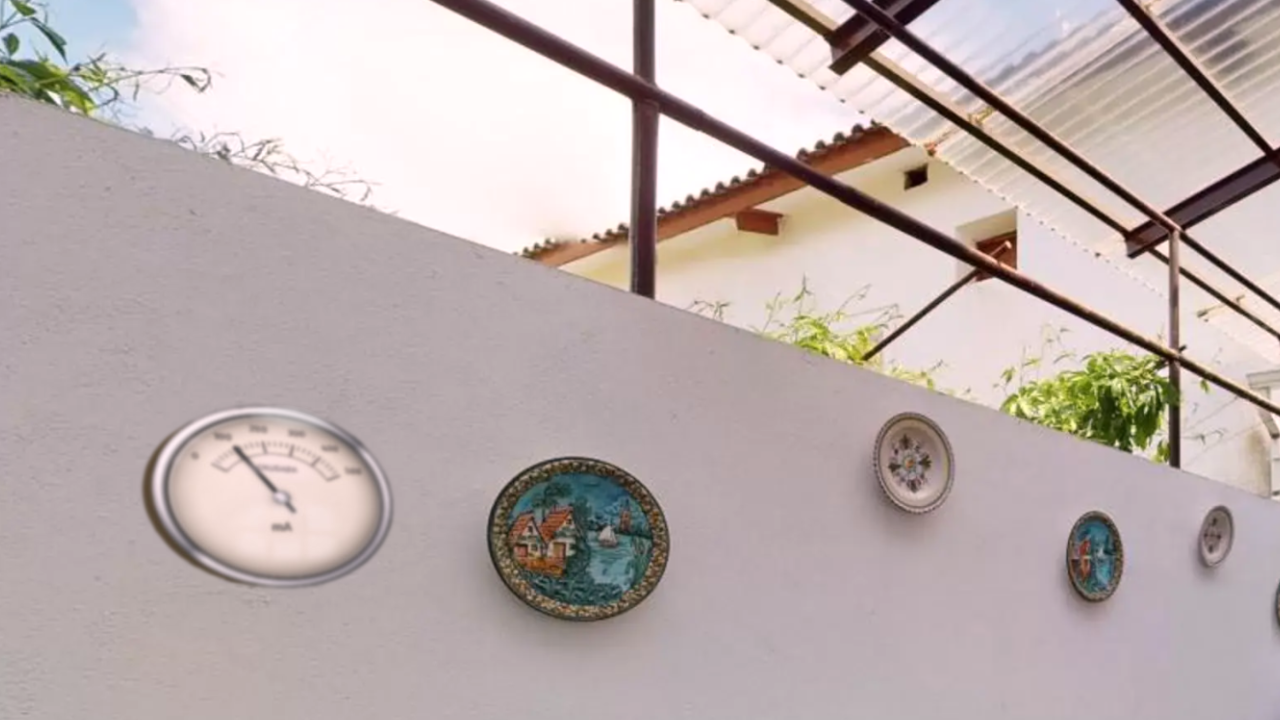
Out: 100
